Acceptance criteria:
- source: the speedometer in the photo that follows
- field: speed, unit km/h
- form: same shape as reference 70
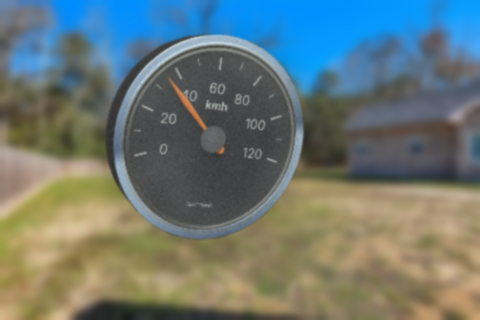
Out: 35
